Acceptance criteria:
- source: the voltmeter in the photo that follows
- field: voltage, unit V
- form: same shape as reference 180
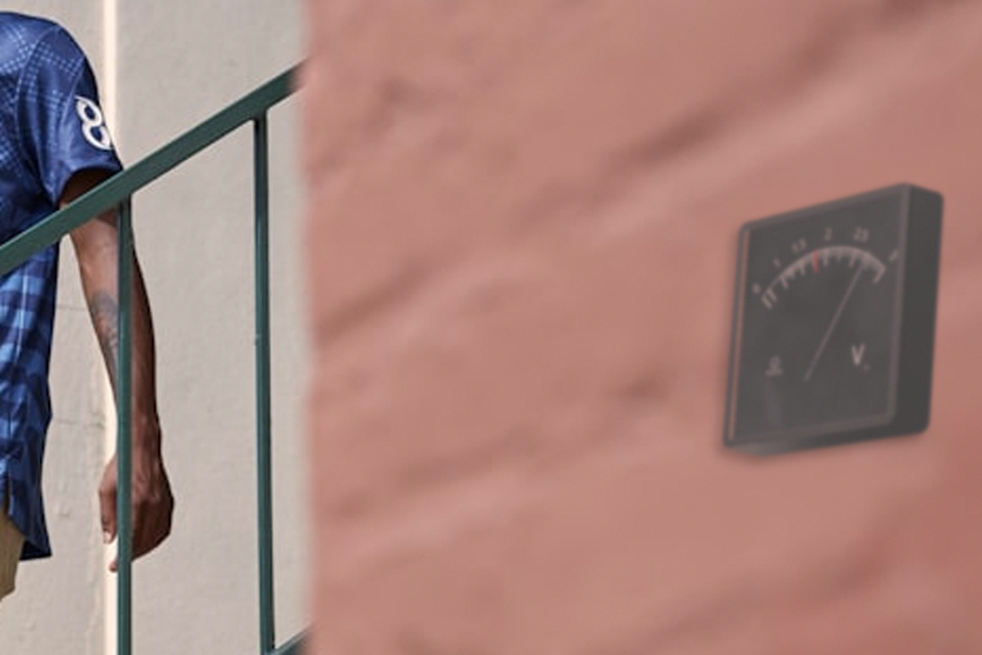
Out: 2.75
